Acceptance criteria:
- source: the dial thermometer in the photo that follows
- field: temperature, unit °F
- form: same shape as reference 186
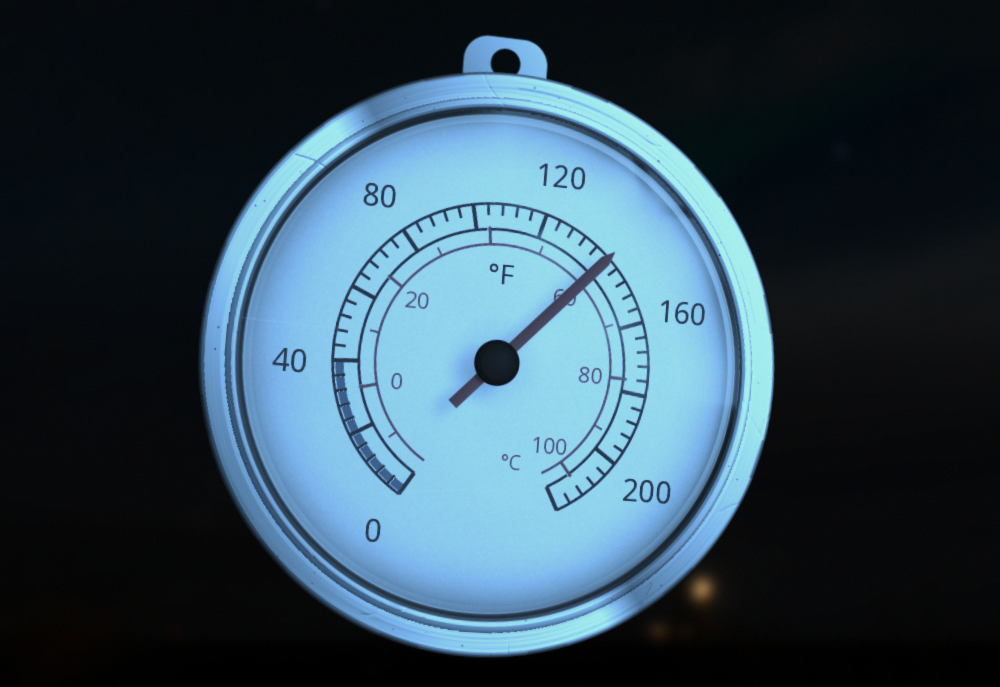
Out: 140
